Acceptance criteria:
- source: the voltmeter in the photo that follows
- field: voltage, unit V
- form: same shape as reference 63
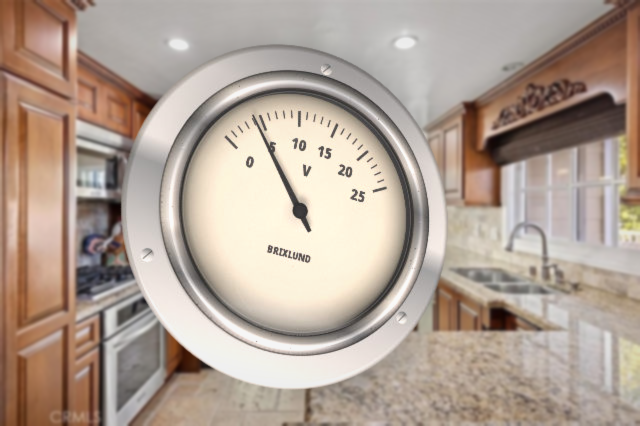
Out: 4
